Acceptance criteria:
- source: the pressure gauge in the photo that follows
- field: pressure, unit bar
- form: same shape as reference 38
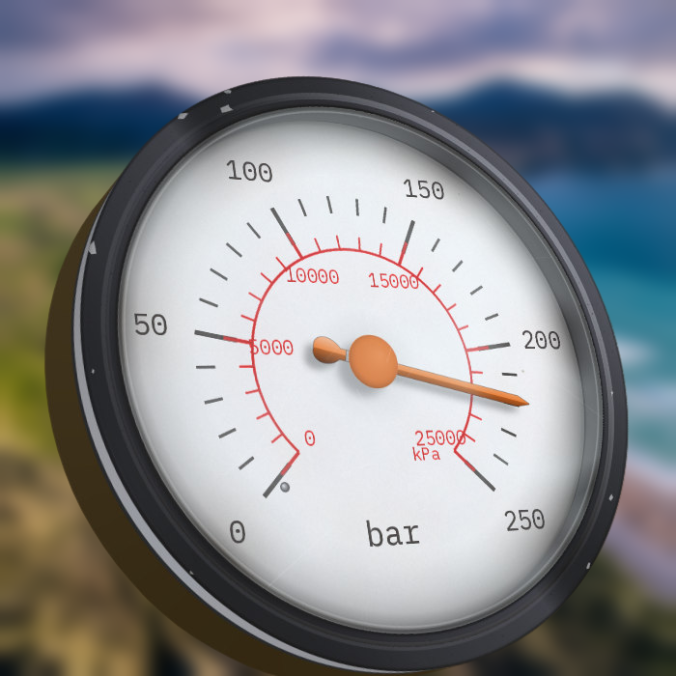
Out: 220
